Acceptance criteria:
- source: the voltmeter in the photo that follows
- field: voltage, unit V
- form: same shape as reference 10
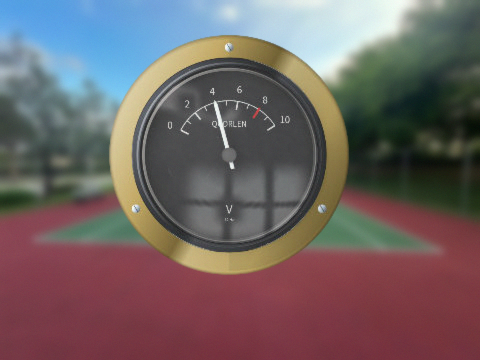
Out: 4
